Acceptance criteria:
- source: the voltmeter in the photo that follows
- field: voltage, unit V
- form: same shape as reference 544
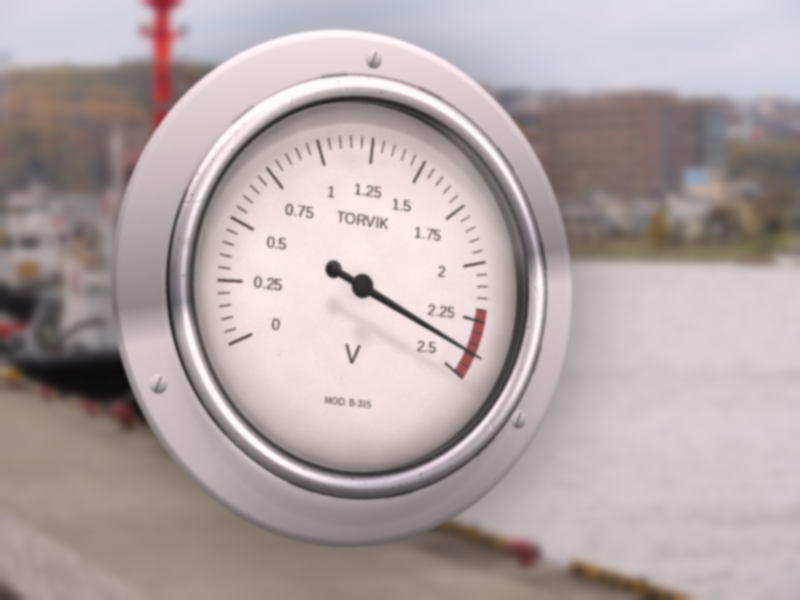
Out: 2.4
